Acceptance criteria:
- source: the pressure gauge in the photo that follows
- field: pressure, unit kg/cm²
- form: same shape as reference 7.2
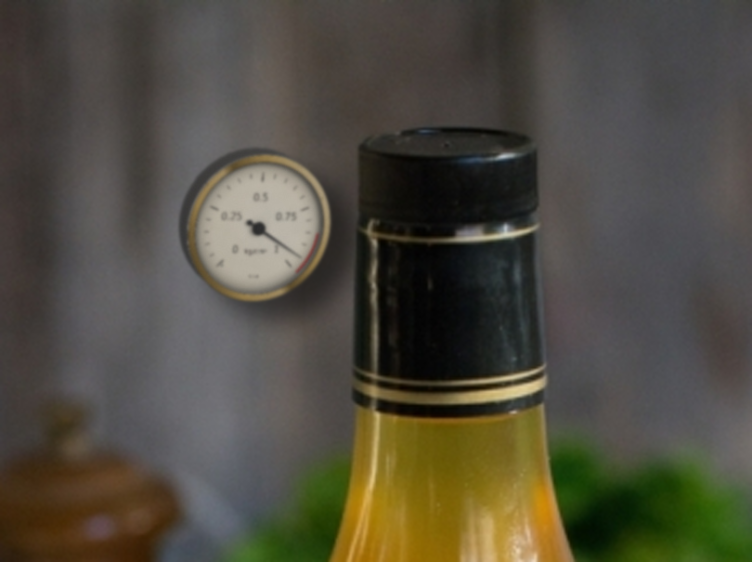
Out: 0.95
